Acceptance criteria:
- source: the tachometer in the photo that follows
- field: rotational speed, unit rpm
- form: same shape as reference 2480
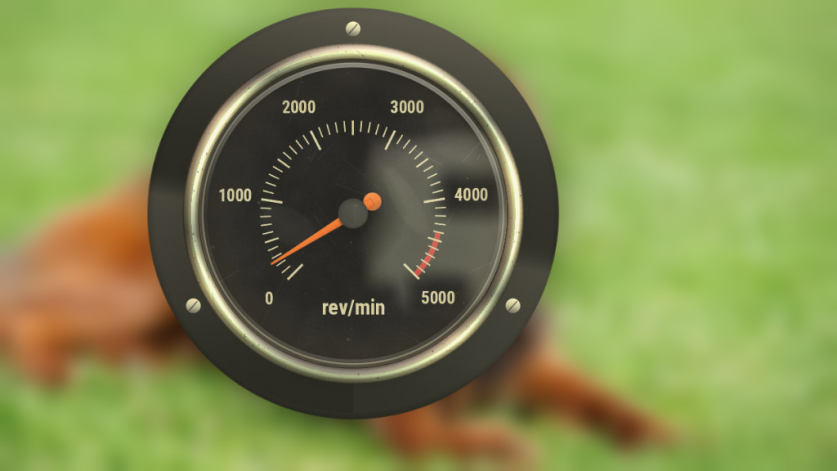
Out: 250
